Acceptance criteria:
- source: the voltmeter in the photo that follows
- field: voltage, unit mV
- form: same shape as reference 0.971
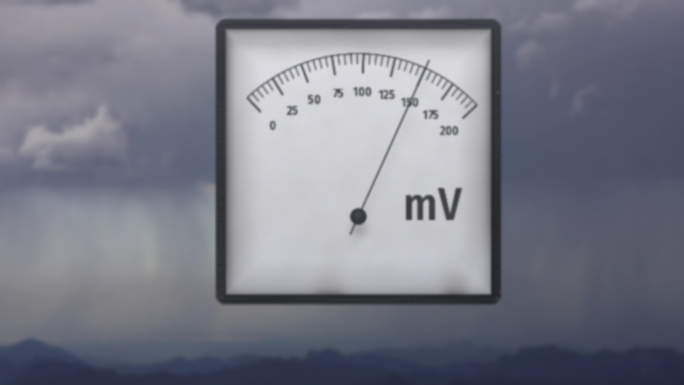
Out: 150
